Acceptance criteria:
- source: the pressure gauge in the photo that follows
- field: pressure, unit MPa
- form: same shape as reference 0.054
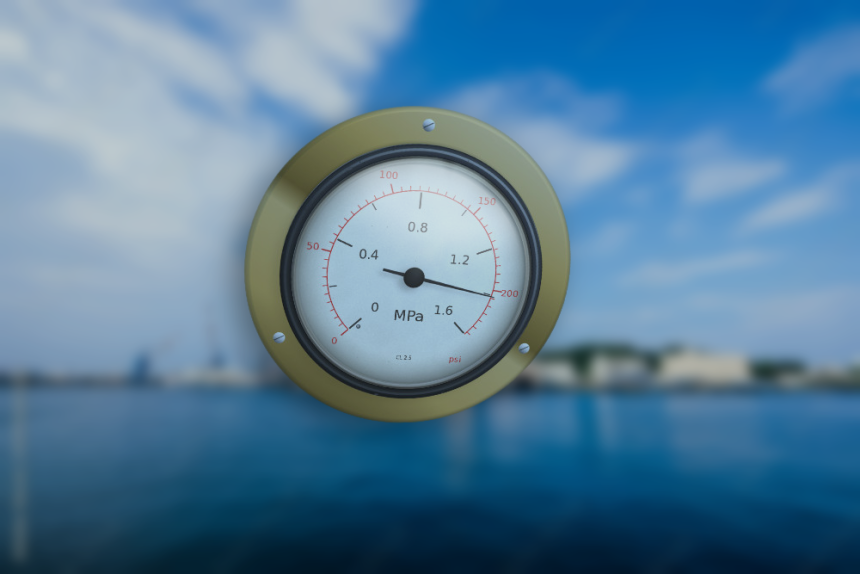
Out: 1.4
